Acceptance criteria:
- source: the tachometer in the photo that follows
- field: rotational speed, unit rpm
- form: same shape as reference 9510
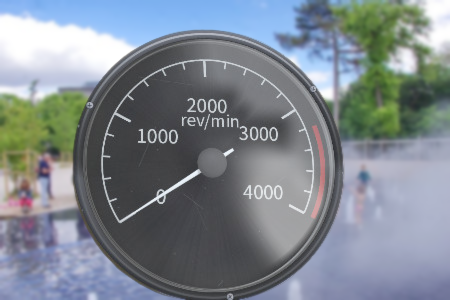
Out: 0
